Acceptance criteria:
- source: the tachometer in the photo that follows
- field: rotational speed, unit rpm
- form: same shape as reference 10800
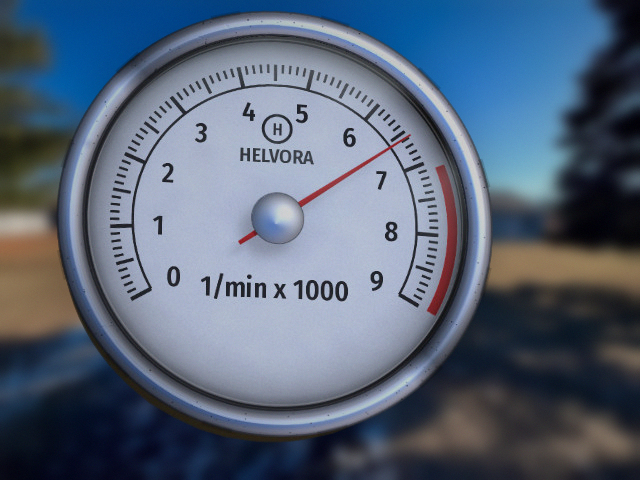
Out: 6600
